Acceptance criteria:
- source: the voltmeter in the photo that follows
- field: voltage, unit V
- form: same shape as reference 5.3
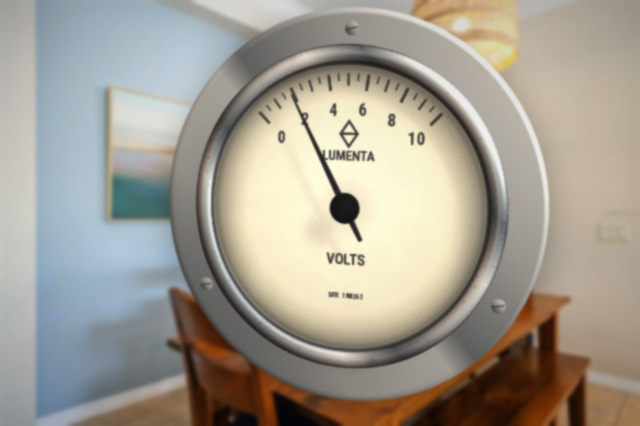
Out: 2
